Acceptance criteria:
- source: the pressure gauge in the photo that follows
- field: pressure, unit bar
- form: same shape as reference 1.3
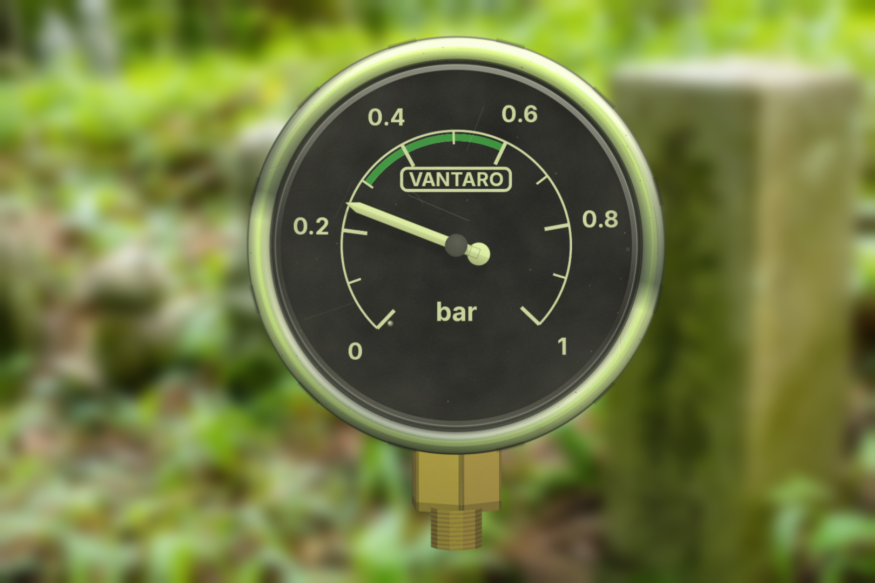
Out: 0.25
